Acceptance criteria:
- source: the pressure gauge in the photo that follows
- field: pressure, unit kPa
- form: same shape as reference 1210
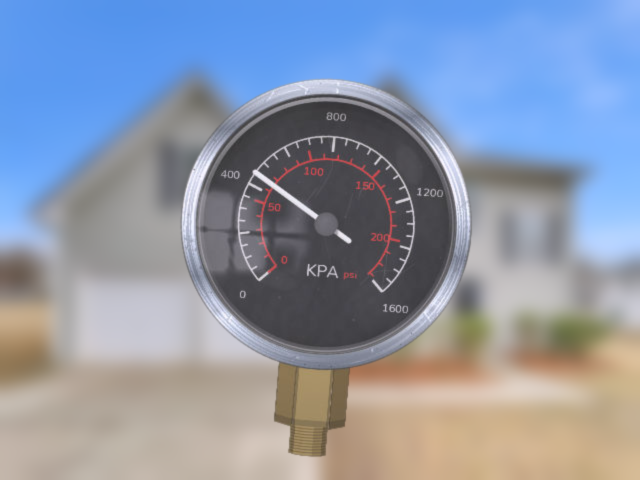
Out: 450
